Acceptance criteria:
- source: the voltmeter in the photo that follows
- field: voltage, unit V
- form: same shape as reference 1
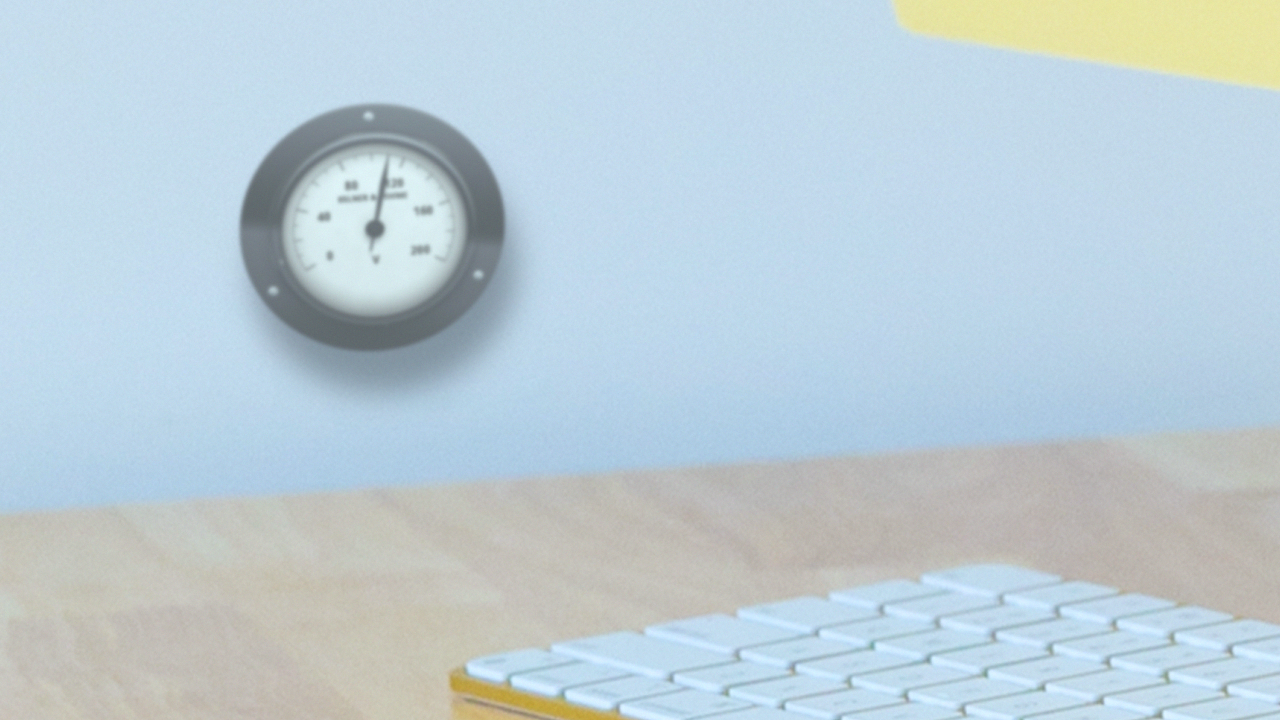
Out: 110
